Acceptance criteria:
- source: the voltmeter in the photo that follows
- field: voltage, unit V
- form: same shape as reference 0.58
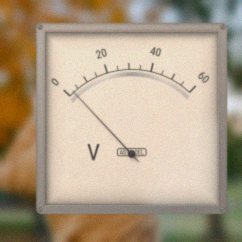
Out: 2.5
